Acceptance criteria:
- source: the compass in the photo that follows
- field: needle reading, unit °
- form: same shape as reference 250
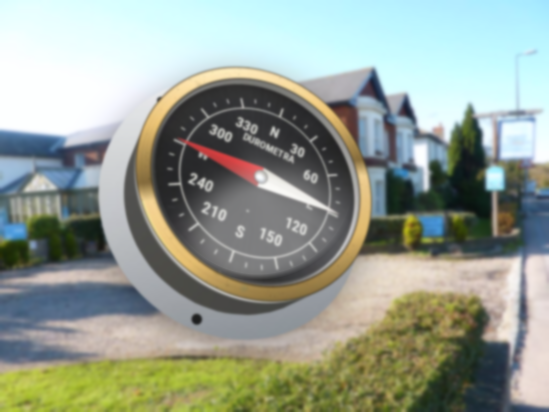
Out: 270
